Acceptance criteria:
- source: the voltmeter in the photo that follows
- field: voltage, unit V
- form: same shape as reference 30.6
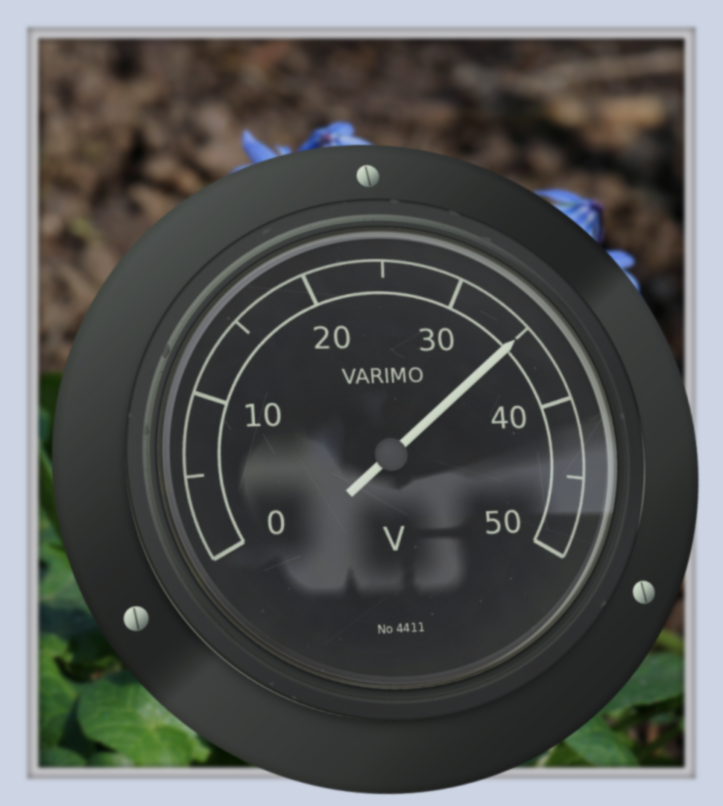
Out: 35
